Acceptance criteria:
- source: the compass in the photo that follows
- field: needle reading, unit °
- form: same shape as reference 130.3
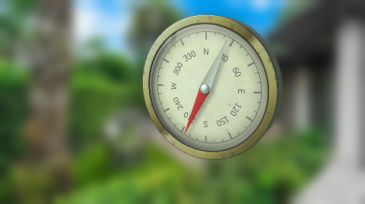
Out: 205
